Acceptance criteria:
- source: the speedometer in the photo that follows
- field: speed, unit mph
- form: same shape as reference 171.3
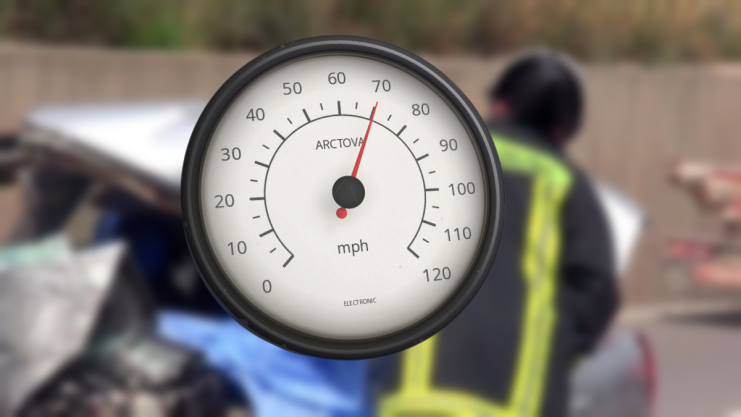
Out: 70
